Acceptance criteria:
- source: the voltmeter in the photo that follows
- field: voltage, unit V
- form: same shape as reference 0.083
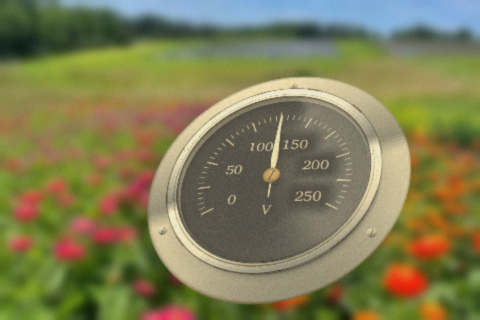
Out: 125
